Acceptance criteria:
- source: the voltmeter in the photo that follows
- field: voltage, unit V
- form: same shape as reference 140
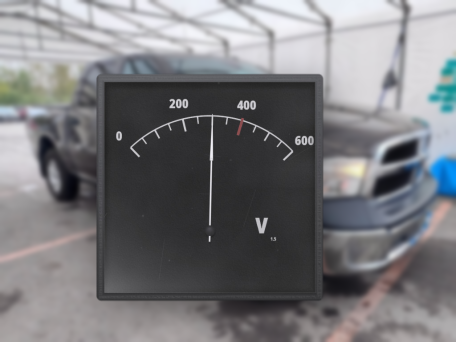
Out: 300
